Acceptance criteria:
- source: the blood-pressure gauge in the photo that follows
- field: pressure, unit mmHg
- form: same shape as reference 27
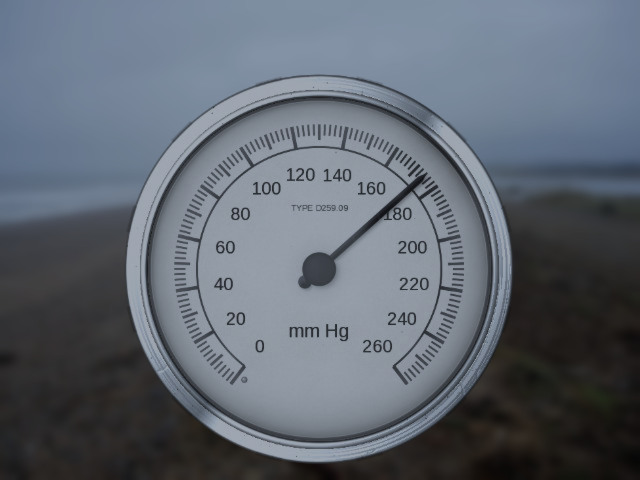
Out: 174
